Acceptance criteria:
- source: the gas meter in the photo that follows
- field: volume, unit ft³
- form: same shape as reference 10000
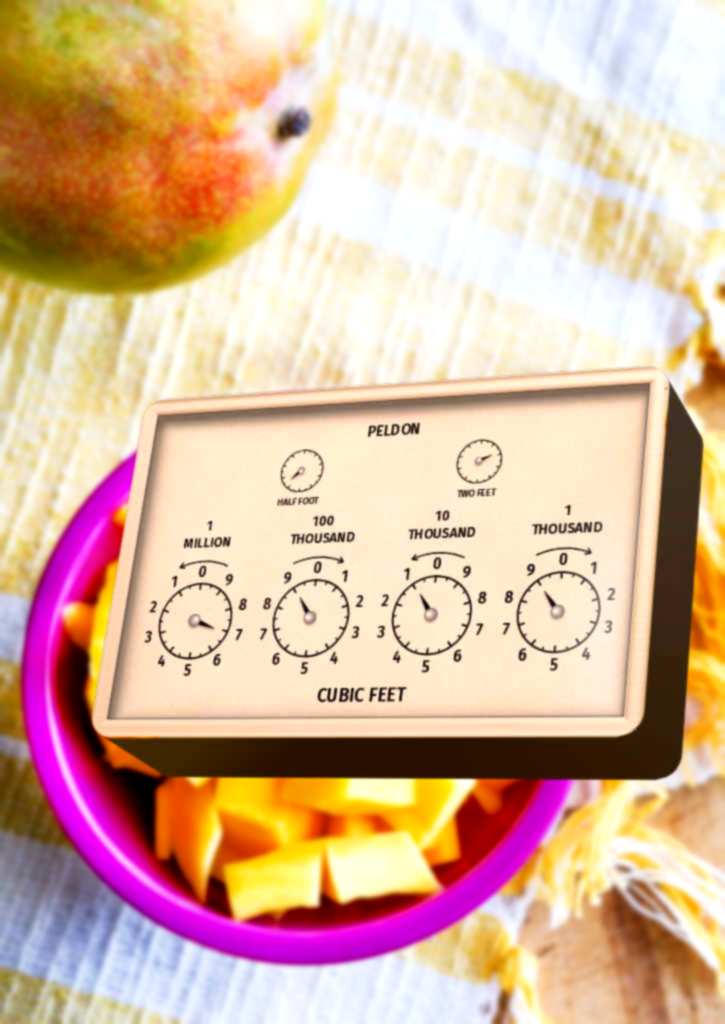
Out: 690900
